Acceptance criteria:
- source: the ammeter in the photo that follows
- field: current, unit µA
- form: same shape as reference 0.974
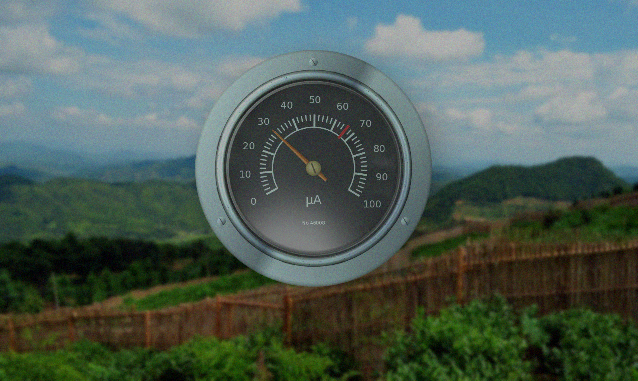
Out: 30
